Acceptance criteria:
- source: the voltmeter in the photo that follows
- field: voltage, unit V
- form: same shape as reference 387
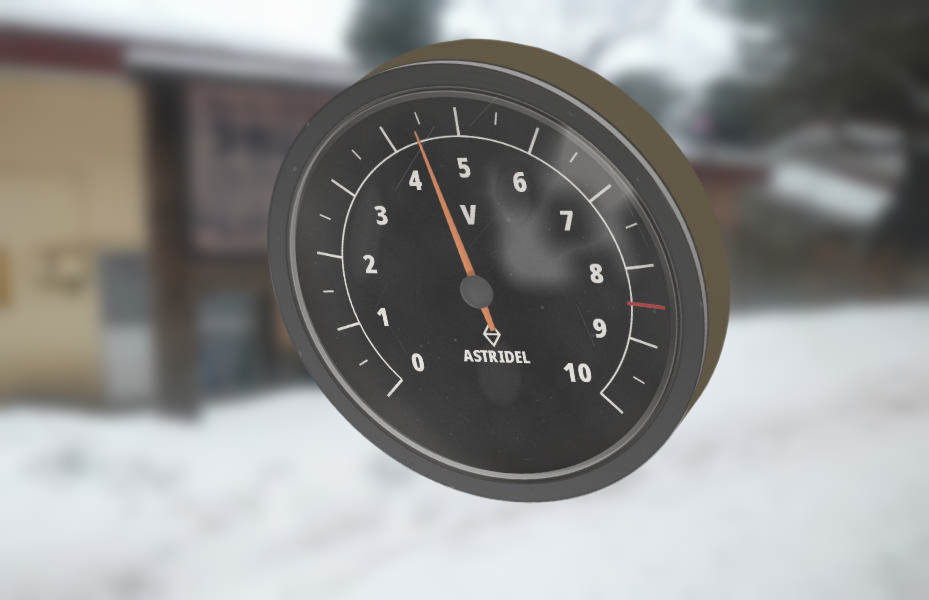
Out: 4.5
